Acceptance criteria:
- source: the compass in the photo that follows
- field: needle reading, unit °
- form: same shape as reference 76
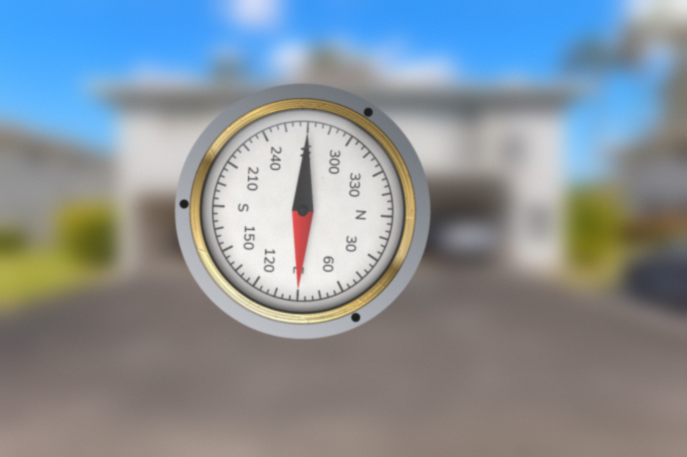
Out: 90
